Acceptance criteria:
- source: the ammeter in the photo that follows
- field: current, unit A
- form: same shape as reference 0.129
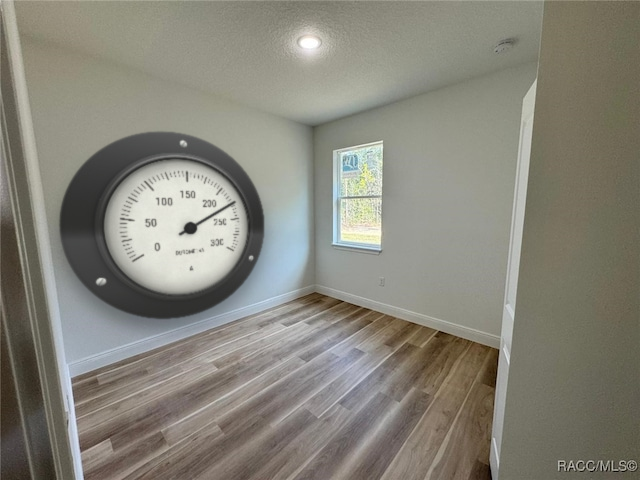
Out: 225
